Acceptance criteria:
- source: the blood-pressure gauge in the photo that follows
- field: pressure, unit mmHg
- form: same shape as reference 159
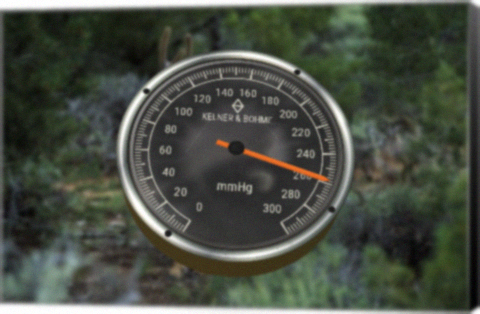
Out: 260
